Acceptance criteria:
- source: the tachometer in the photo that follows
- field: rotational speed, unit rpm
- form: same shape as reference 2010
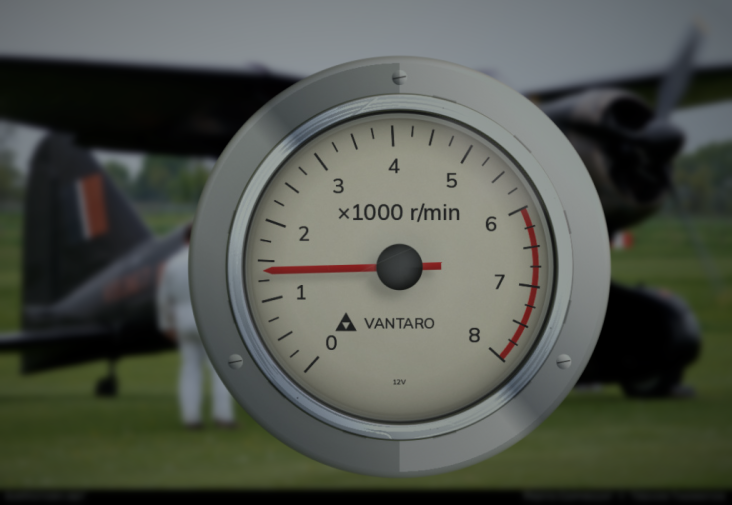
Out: 1375
